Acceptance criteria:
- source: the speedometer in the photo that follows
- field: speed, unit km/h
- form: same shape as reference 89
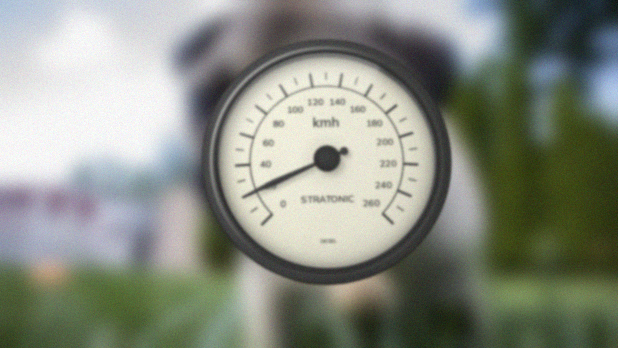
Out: 20
